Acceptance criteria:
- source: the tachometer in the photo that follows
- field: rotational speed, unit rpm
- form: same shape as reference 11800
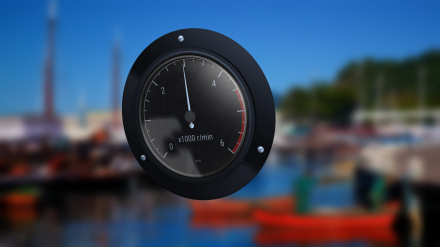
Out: 3000
